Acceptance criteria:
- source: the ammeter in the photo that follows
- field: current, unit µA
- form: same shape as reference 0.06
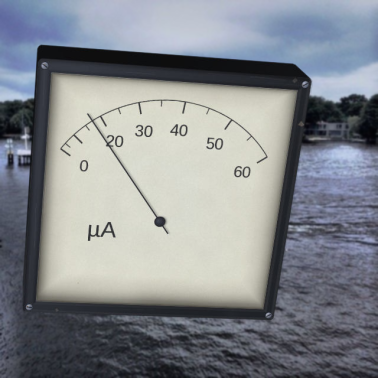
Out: 17.5
